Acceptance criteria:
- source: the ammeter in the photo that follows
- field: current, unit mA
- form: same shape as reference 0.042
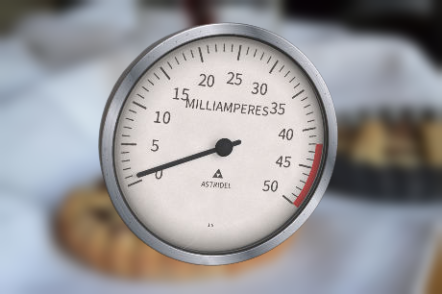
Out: 1
